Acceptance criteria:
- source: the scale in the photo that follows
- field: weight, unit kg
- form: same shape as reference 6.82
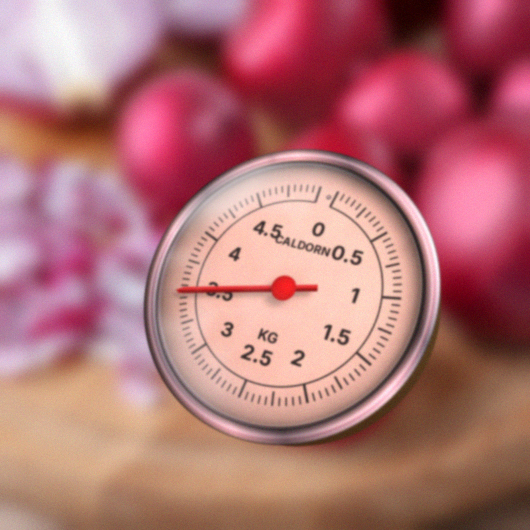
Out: 3.5
